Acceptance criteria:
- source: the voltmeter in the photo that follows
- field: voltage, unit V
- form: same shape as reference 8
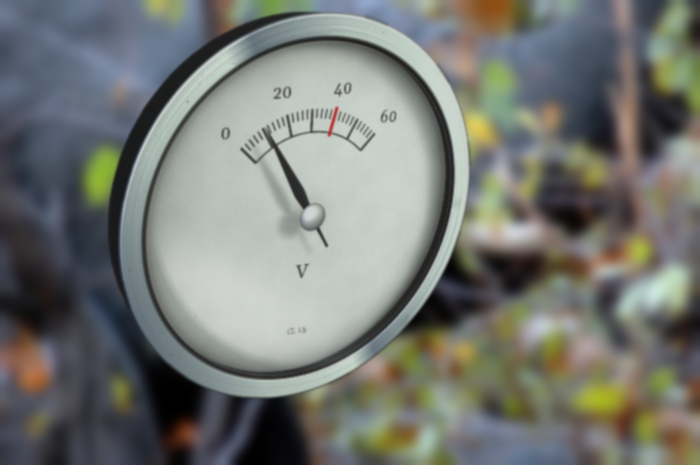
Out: 10
